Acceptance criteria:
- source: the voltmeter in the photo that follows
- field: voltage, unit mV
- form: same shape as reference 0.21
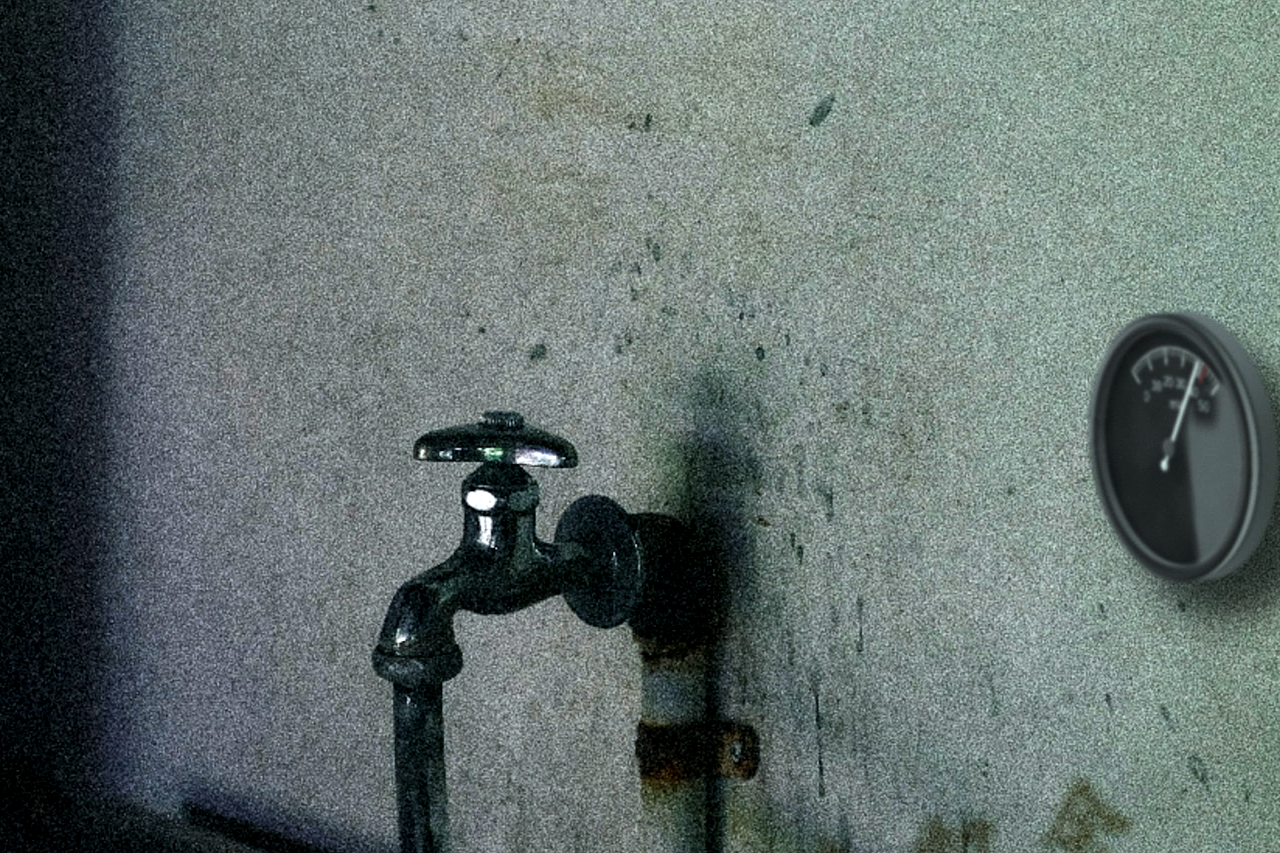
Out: 40
